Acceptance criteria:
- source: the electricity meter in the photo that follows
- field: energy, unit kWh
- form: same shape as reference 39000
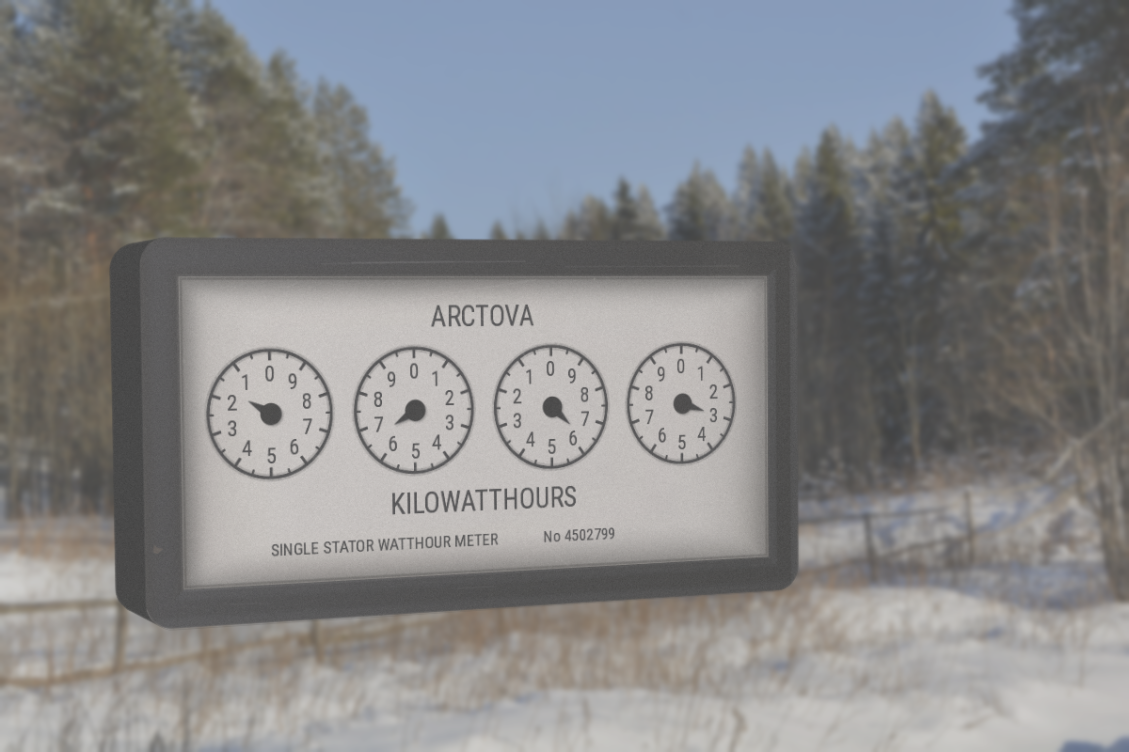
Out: 1663
